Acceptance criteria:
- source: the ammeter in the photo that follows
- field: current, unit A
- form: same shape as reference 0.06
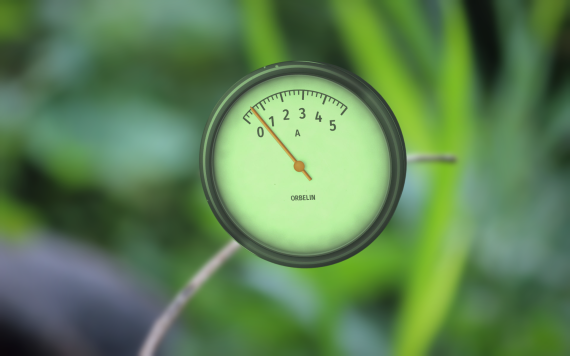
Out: 0.6
